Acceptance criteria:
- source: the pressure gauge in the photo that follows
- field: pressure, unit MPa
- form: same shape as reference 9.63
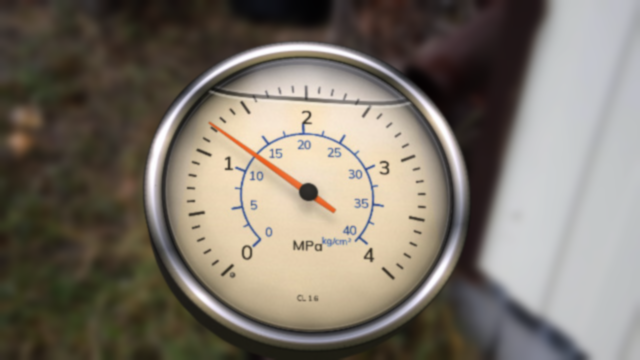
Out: 1.2
